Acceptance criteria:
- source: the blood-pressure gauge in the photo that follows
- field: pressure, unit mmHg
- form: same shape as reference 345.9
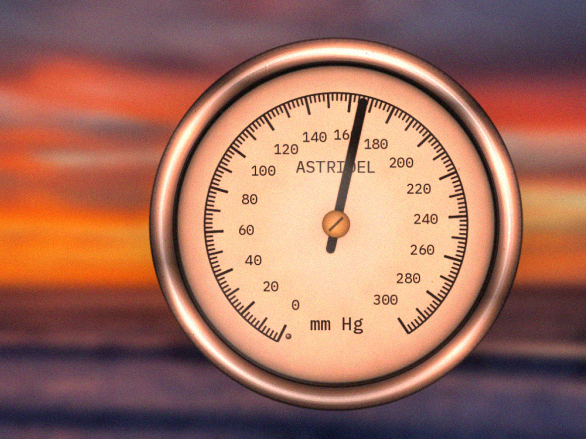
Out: 166
